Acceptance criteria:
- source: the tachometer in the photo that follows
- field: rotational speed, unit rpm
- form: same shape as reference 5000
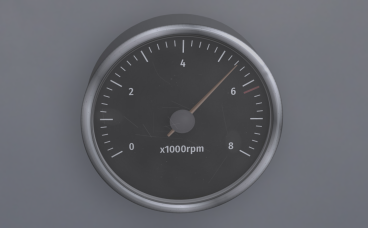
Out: 5400
